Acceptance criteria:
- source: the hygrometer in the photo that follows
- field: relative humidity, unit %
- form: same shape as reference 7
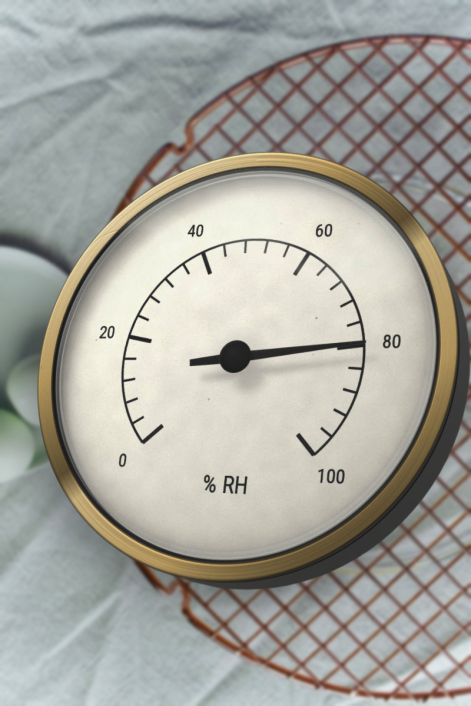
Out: 80
